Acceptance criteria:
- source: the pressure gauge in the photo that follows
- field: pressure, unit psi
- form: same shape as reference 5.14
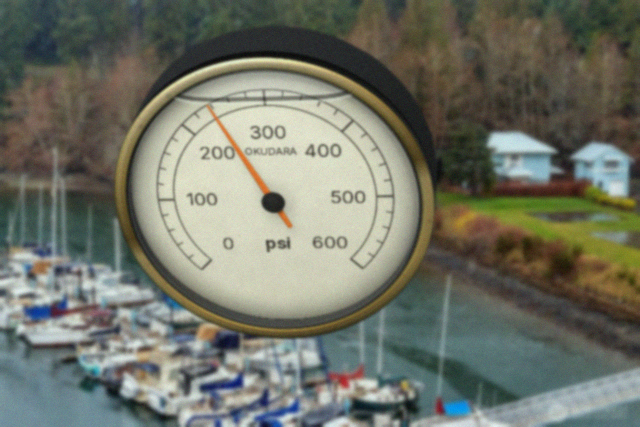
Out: 240
